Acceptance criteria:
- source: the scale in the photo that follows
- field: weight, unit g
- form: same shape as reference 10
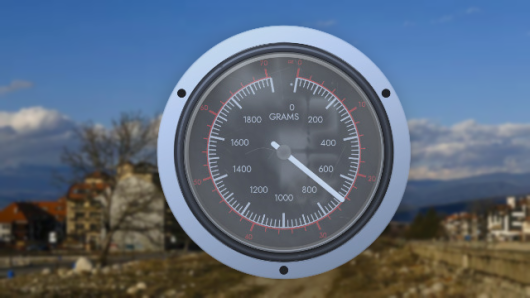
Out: 700
